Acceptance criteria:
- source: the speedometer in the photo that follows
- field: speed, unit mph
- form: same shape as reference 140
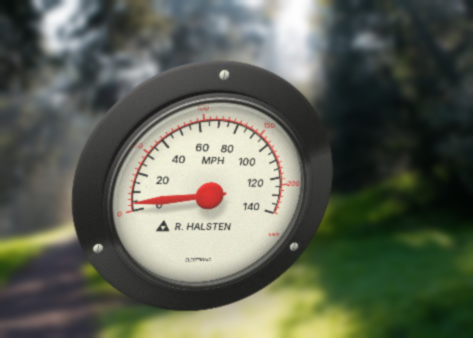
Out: 5
